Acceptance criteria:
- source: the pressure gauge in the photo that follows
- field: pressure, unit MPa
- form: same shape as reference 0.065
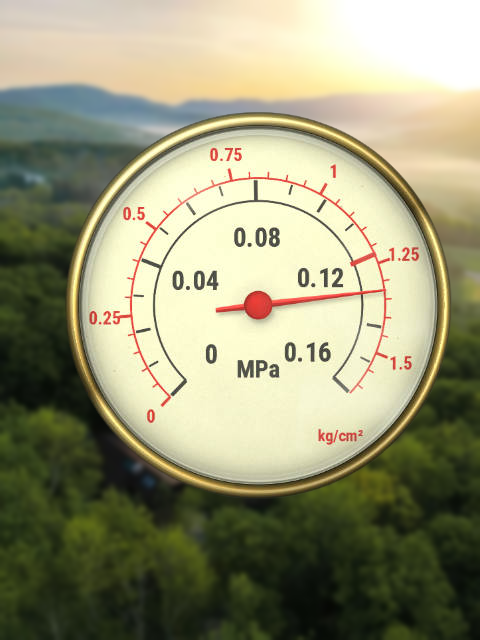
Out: 0.13
